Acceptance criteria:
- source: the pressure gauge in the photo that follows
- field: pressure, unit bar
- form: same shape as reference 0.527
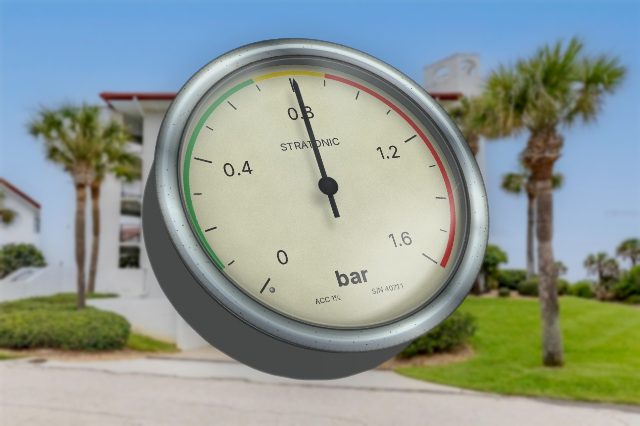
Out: 0.8
